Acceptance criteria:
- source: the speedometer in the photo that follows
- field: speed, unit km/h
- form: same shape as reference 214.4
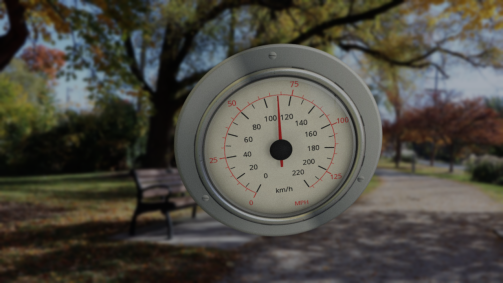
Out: 110
